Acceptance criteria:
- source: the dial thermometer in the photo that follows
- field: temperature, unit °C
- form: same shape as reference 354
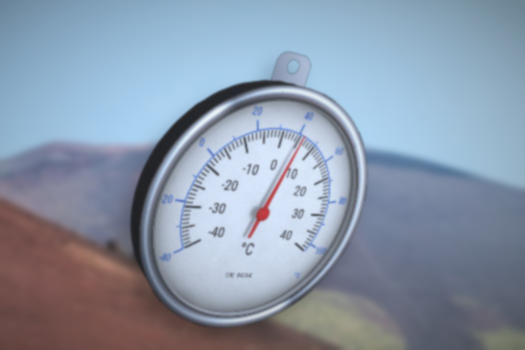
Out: 5
